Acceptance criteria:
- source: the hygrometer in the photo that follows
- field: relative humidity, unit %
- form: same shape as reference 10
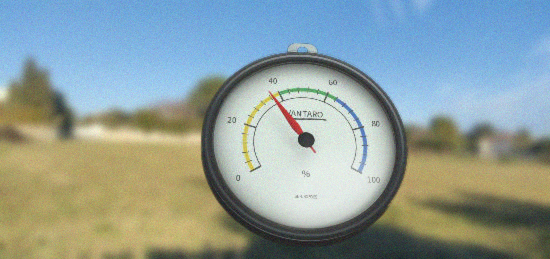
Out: 36
